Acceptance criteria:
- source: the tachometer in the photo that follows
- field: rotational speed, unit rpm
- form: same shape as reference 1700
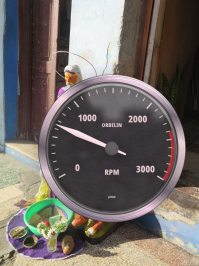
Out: 650
